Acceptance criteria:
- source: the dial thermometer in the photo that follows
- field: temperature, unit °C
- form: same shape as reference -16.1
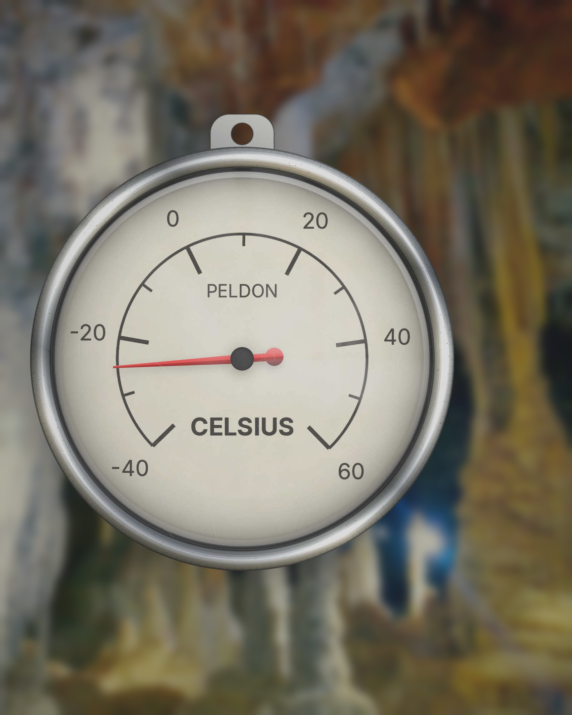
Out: -25
